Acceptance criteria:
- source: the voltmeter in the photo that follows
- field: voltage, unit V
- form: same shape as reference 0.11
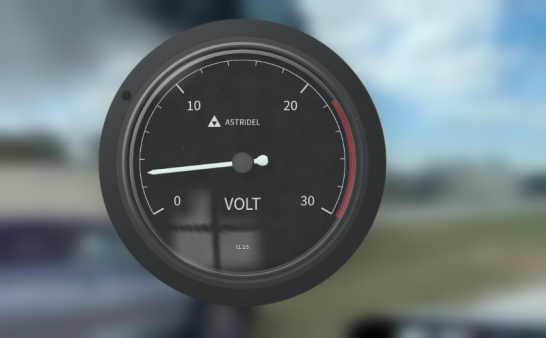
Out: 3
